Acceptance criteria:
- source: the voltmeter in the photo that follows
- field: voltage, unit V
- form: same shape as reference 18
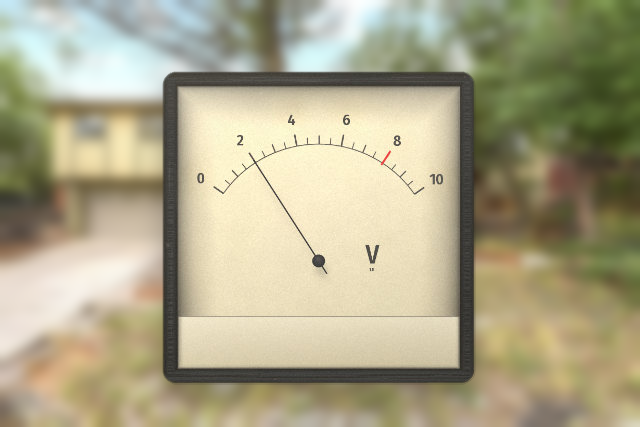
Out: 2
